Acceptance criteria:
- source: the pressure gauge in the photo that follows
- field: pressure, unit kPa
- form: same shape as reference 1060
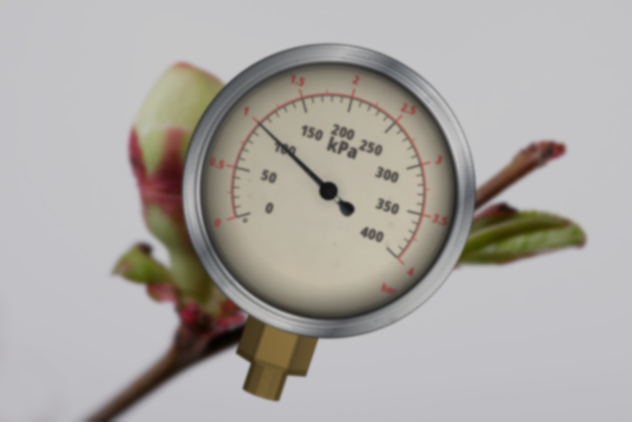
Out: 100
